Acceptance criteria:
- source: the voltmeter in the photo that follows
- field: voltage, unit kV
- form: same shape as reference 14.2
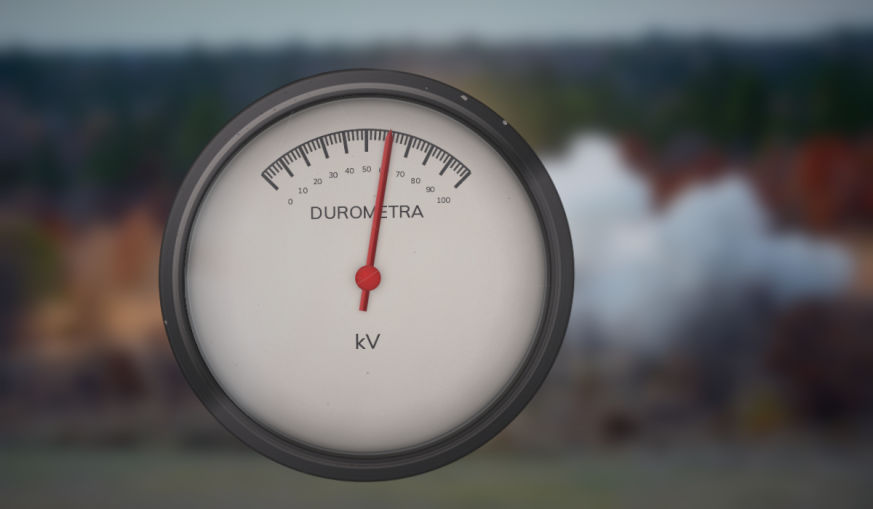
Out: 60
